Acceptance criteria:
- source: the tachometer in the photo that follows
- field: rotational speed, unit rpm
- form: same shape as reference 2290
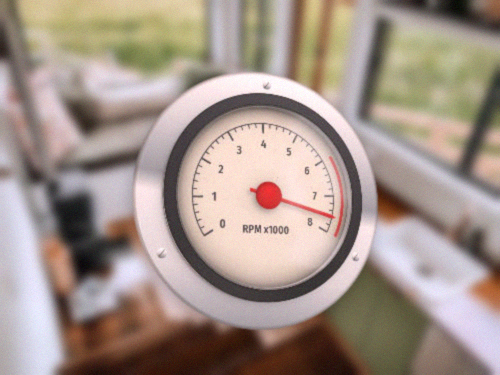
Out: 7600
